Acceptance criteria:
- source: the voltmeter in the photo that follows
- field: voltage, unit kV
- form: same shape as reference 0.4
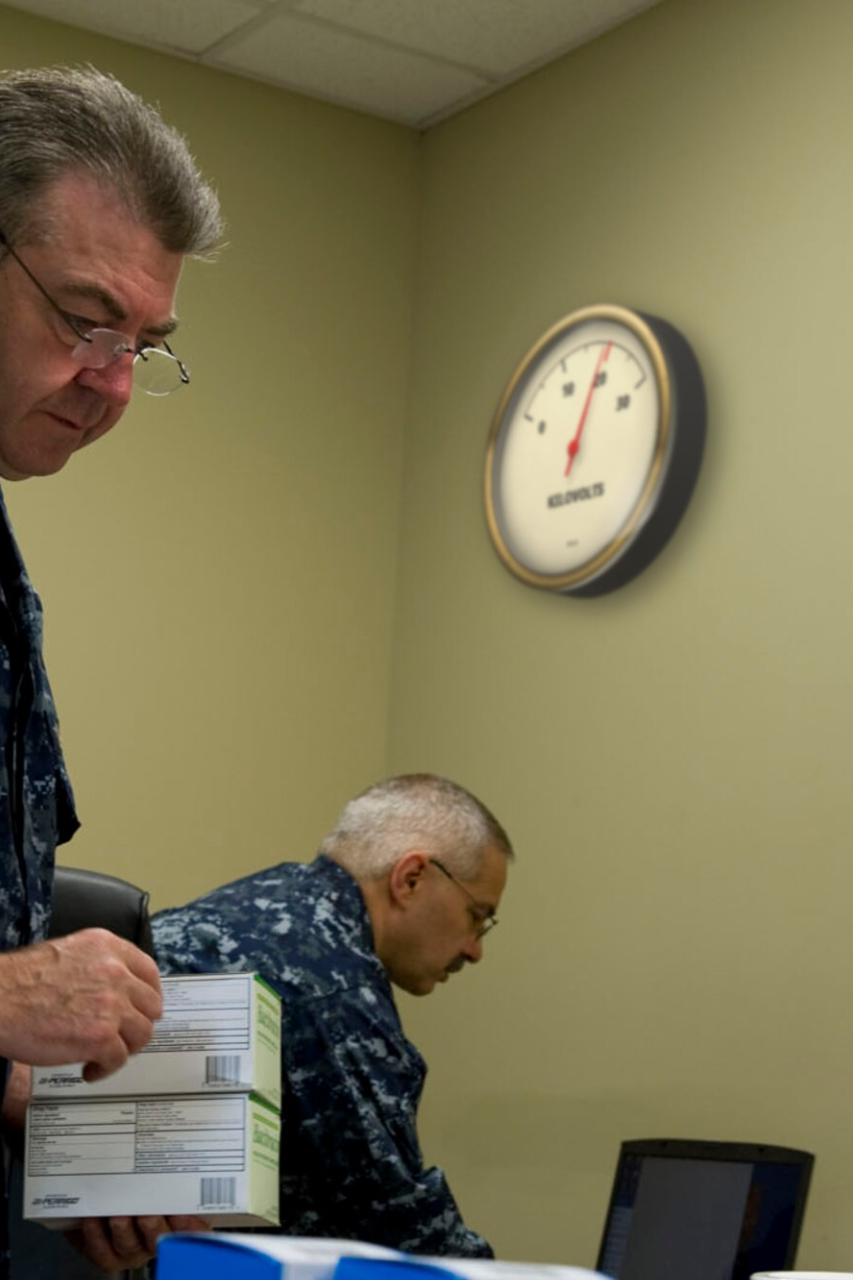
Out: 20
